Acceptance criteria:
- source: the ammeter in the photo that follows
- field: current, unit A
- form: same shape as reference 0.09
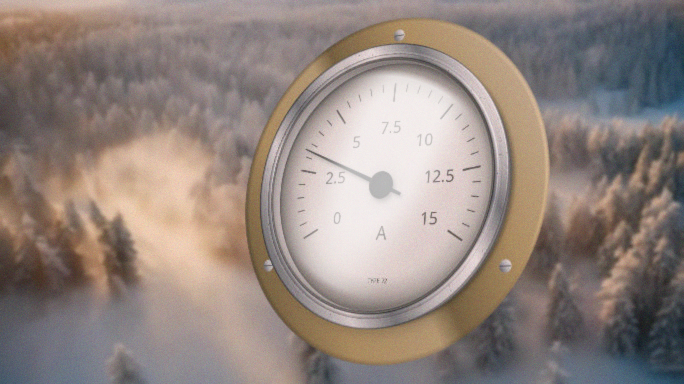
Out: 3.25
